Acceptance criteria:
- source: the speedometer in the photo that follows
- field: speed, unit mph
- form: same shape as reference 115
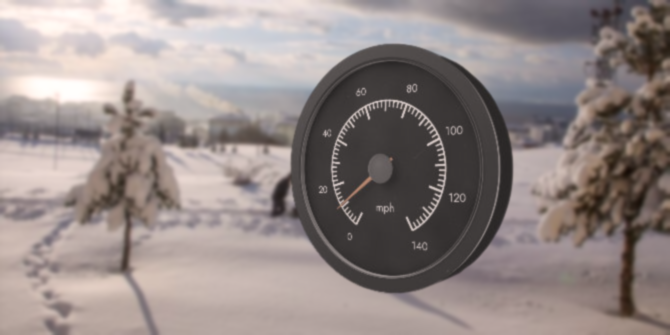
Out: 10
